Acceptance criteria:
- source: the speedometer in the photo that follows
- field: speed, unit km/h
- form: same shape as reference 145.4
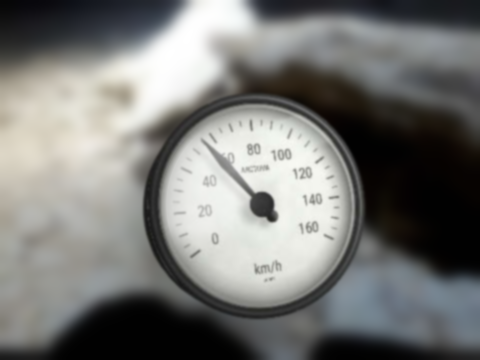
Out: 55
